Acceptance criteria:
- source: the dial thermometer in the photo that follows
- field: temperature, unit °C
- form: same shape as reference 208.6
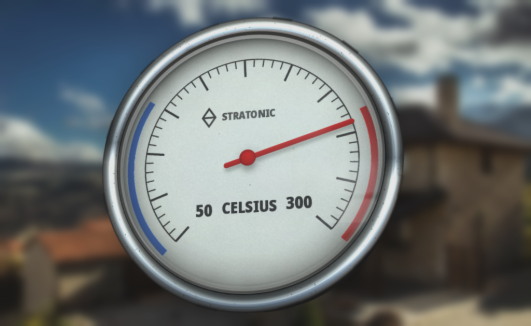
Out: 245
